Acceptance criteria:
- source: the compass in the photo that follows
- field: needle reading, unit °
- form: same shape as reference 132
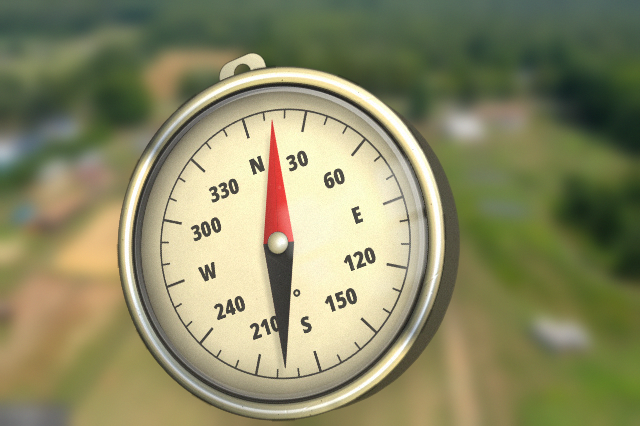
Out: 15
